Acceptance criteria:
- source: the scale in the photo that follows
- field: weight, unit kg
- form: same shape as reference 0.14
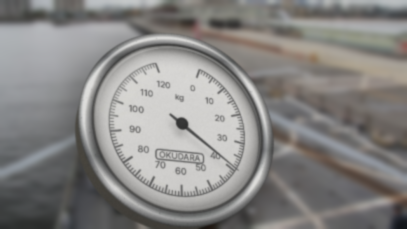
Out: 40
